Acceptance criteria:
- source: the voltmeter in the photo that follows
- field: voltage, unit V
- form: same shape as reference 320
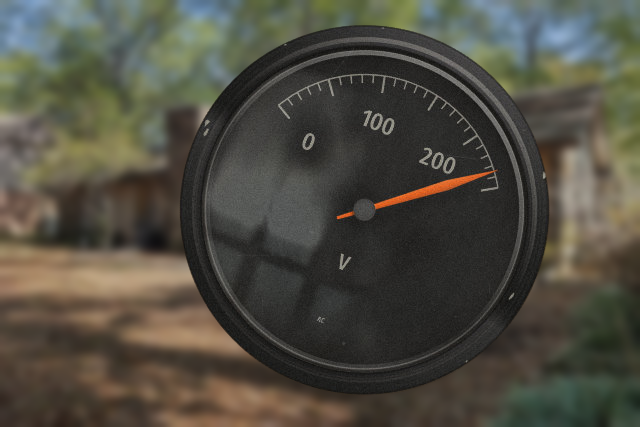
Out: 235
